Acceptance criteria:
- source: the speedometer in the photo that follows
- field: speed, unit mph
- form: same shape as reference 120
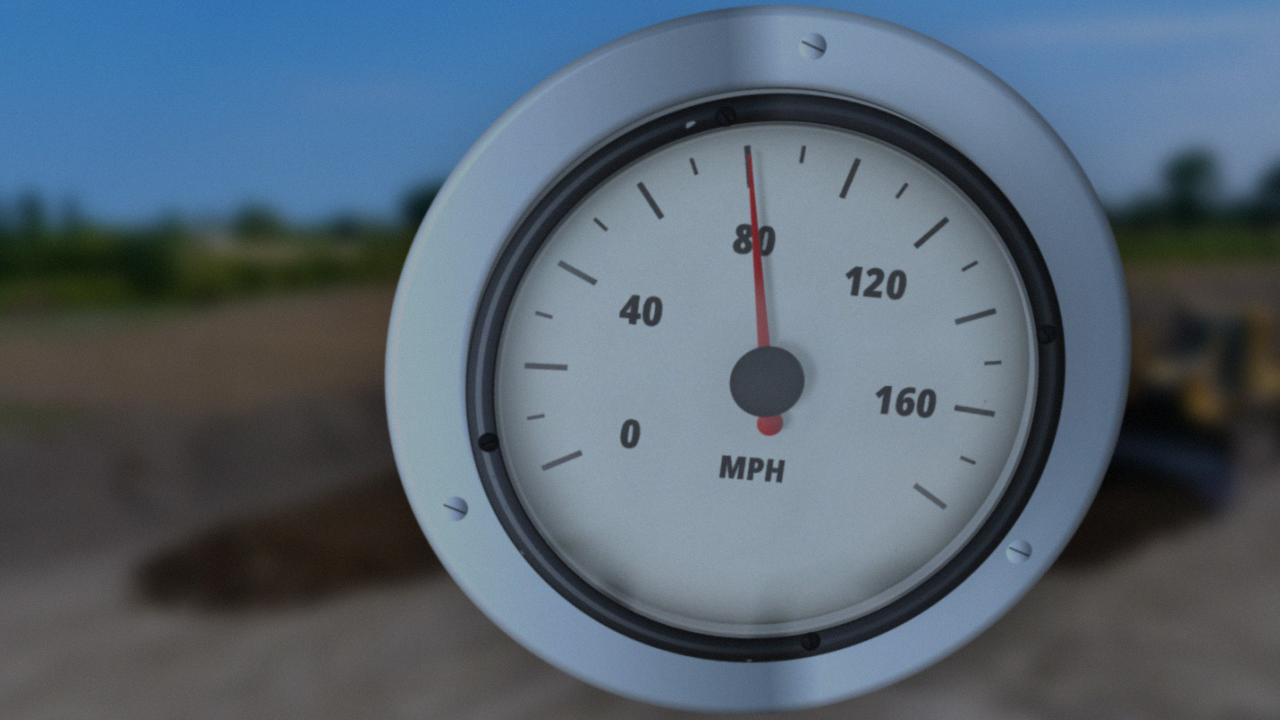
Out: 80
